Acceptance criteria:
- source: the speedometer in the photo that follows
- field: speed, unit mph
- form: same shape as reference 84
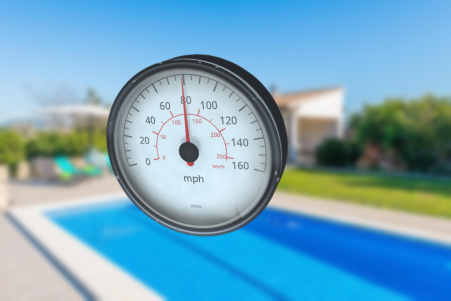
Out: 80
